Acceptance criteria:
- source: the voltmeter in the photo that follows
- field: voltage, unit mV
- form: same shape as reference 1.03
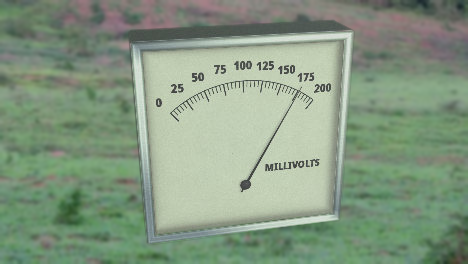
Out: 175
